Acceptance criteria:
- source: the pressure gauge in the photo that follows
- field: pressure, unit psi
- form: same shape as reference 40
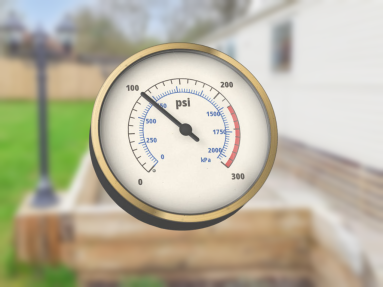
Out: 100
